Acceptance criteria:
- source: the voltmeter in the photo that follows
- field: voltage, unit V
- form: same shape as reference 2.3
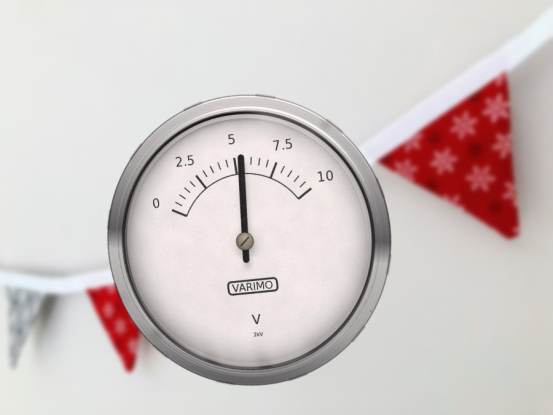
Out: 5.5
